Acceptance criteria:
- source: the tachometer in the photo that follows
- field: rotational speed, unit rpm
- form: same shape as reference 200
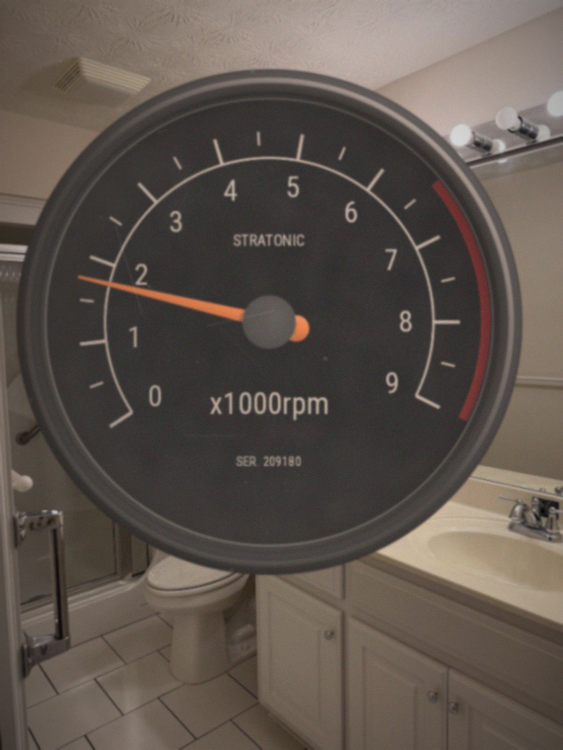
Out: 1750
